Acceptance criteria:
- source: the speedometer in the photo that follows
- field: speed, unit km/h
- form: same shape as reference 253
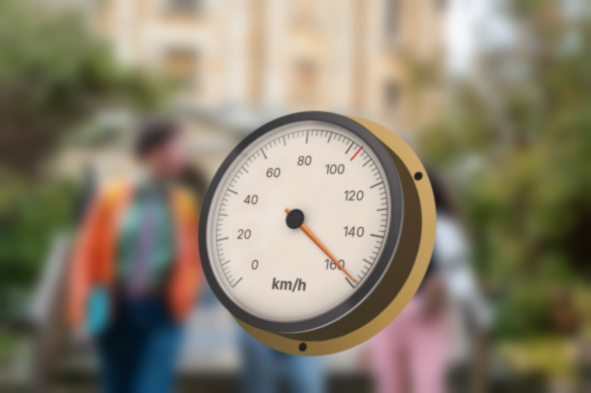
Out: 158
